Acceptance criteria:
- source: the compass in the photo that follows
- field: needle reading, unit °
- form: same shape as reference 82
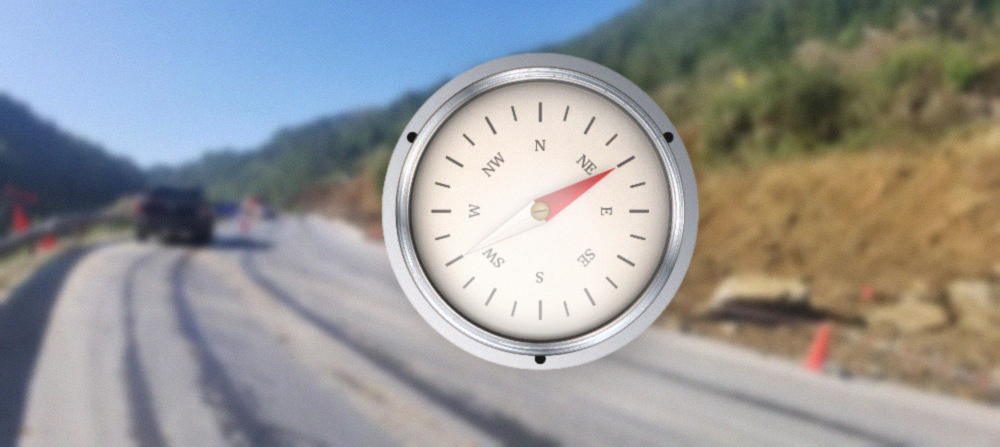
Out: 60
